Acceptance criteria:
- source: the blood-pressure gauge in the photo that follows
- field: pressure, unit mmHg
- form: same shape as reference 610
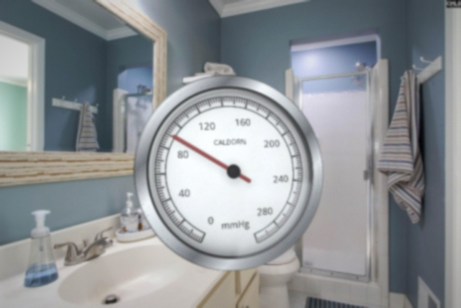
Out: 90
